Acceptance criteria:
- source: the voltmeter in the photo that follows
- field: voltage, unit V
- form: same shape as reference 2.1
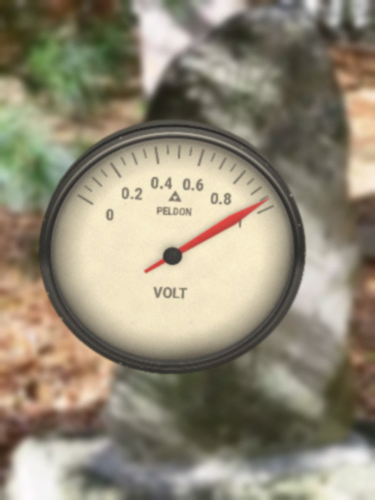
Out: 0.95
